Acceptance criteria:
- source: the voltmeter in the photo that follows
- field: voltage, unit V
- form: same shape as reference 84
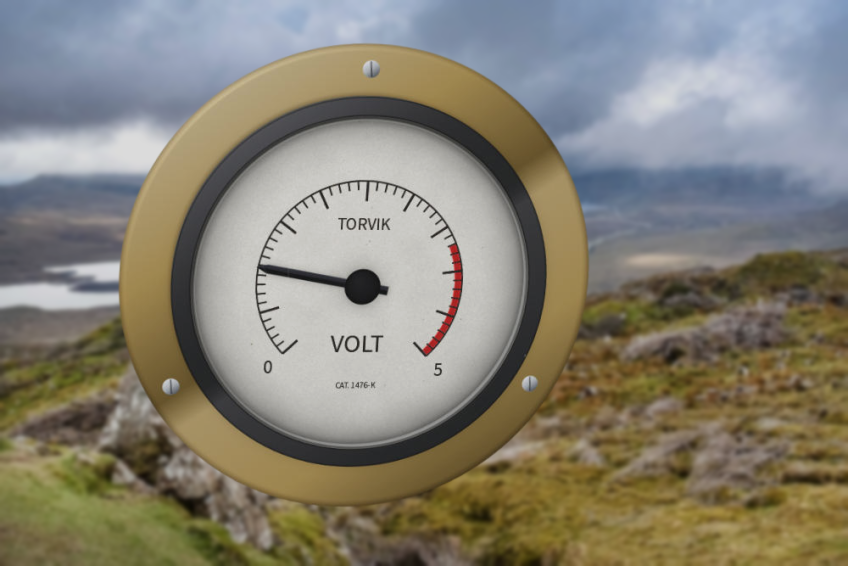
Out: 1
